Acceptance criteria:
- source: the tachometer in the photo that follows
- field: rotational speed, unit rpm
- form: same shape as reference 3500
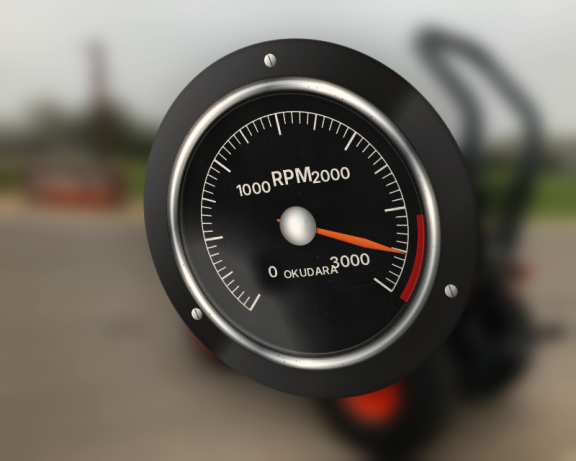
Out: 2750
